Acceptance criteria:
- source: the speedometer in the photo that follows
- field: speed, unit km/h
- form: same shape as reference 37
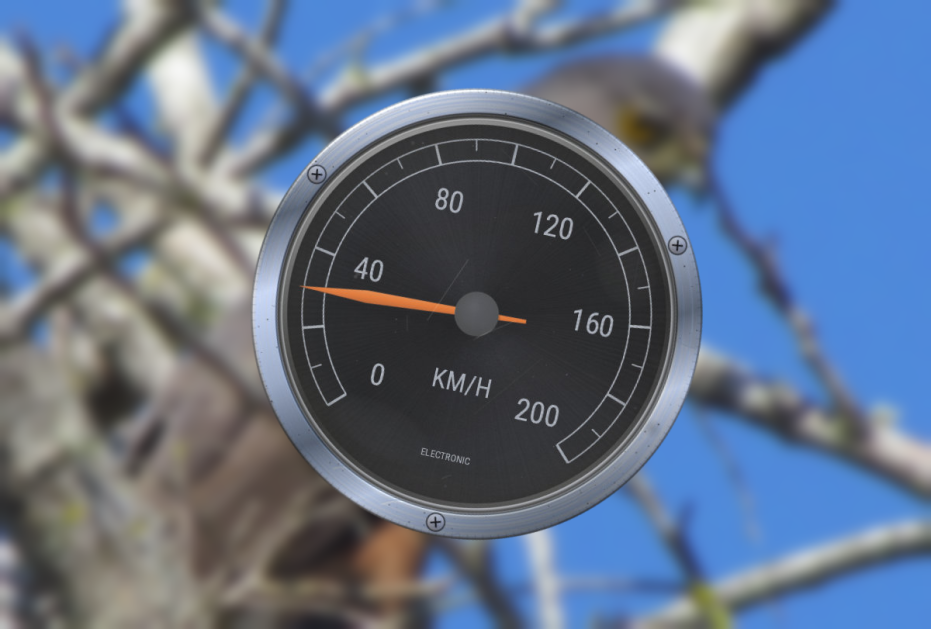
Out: 30
